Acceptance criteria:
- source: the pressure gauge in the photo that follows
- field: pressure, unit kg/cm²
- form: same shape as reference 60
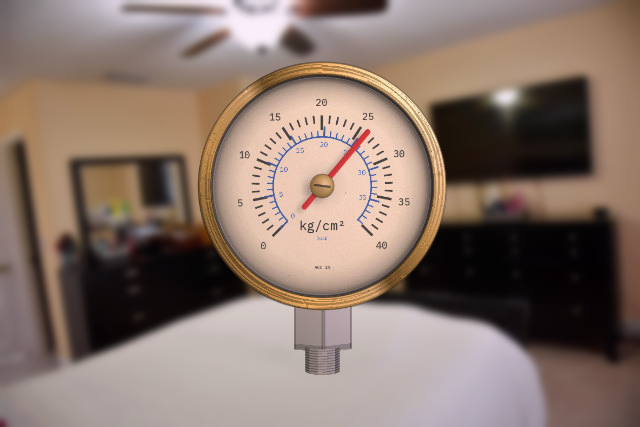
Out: 26
